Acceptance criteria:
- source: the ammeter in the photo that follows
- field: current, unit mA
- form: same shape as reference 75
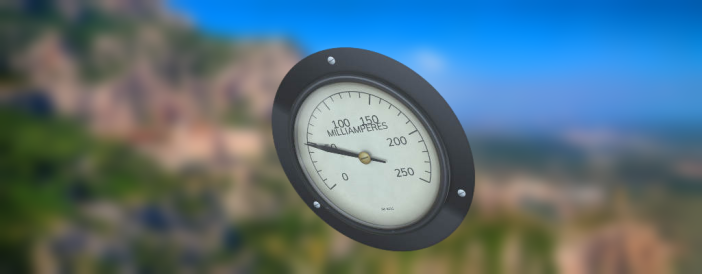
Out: 50
